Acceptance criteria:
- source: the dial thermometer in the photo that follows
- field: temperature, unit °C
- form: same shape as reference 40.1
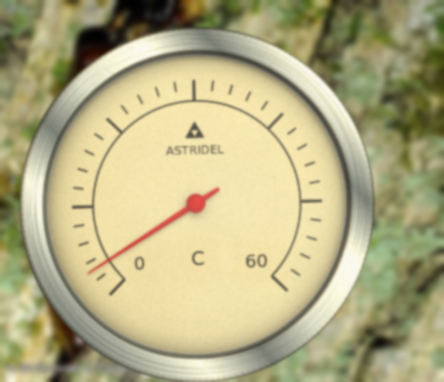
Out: 3
